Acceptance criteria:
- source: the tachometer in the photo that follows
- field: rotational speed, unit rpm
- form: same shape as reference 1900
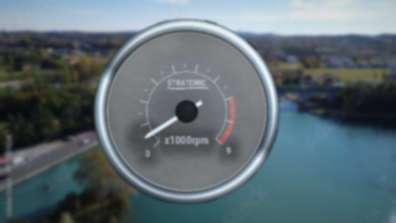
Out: 500
